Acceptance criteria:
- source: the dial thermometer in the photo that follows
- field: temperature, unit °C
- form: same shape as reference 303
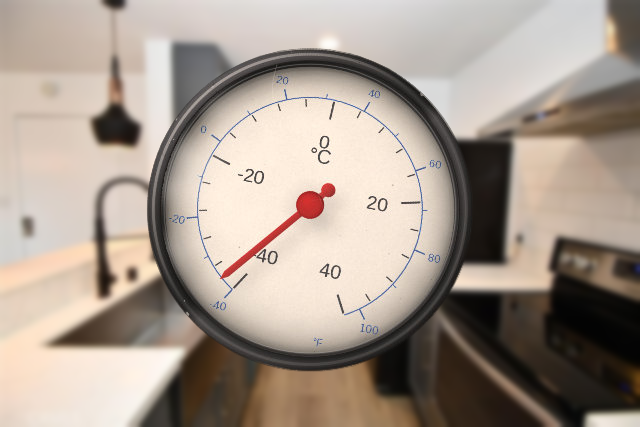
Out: -38
